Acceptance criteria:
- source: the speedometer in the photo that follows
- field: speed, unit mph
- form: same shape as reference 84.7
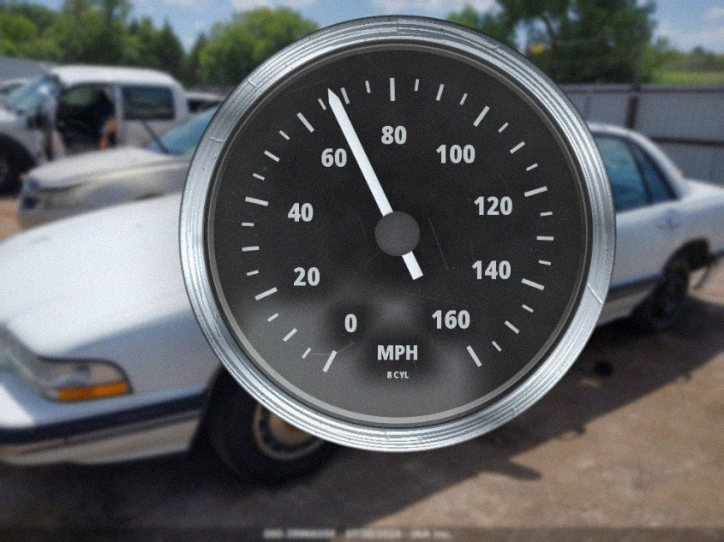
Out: 67.5
